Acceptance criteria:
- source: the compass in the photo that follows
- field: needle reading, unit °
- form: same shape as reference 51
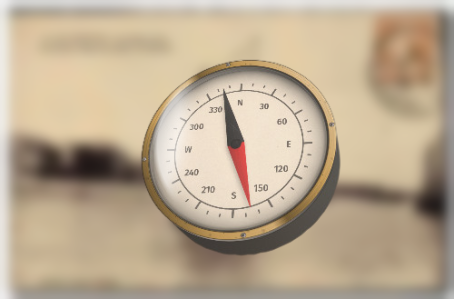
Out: 165
